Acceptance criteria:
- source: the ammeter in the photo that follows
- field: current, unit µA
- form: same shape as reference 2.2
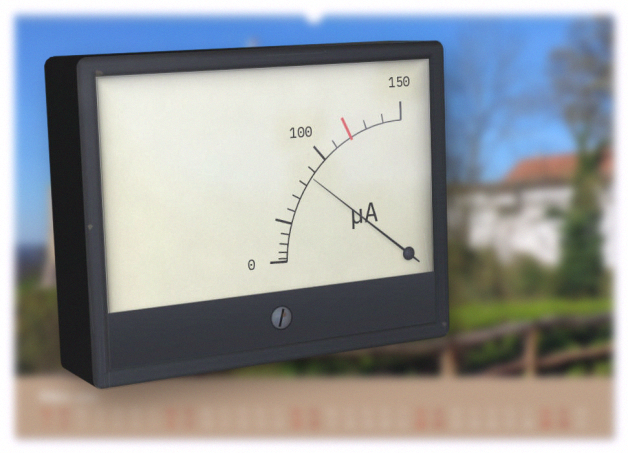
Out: 85
